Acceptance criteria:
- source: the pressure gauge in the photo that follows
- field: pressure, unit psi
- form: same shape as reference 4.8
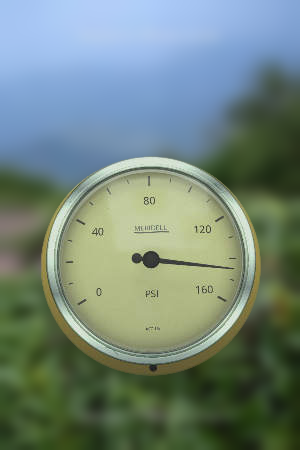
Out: 145
